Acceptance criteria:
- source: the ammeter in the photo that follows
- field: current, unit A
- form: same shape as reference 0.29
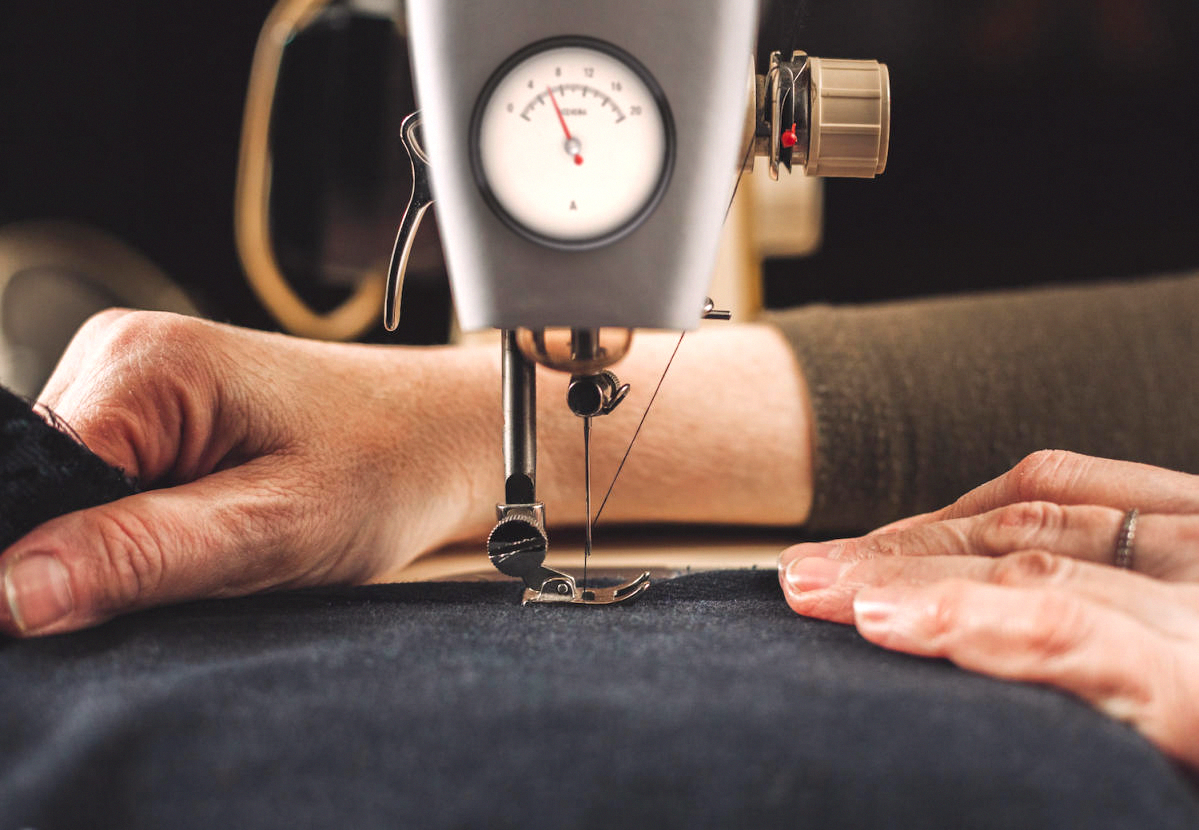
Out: 6
